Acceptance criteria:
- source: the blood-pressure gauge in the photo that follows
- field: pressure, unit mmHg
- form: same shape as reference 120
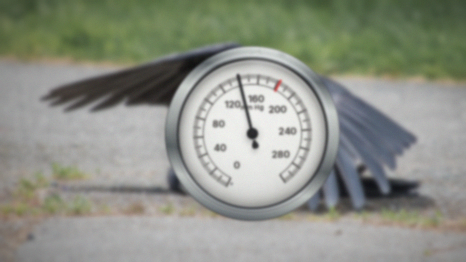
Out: 140
